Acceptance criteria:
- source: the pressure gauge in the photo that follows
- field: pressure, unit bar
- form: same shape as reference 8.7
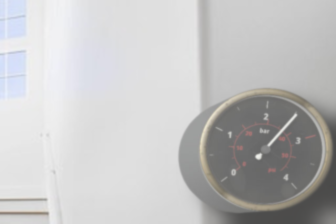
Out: 2.5
